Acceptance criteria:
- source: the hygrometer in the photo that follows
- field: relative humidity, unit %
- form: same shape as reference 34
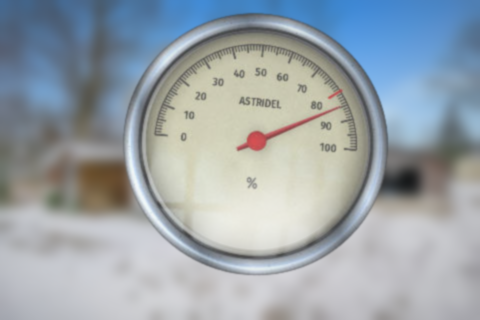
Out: 85
